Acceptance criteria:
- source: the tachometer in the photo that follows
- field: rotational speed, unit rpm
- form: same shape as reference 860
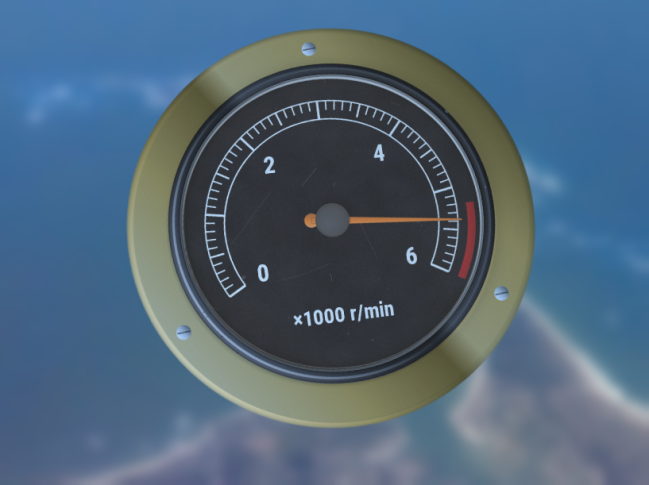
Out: 5400
